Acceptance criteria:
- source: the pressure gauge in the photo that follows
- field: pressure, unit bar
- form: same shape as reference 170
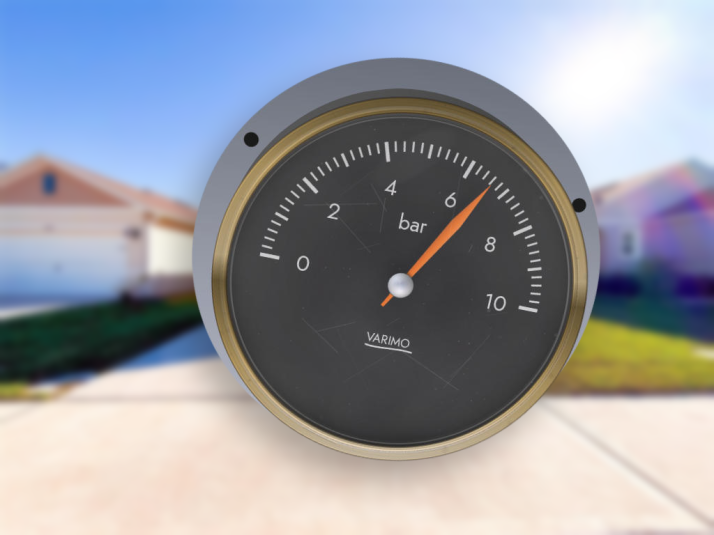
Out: 6.6
